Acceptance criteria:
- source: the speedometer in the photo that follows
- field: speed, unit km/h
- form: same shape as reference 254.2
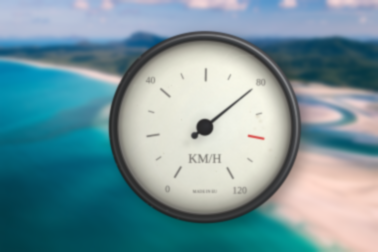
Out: 80
